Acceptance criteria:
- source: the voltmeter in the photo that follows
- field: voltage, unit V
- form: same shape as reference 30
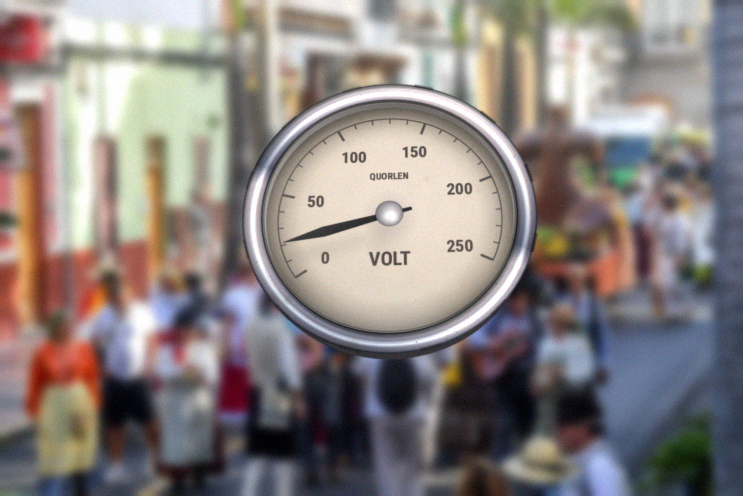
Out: 20
